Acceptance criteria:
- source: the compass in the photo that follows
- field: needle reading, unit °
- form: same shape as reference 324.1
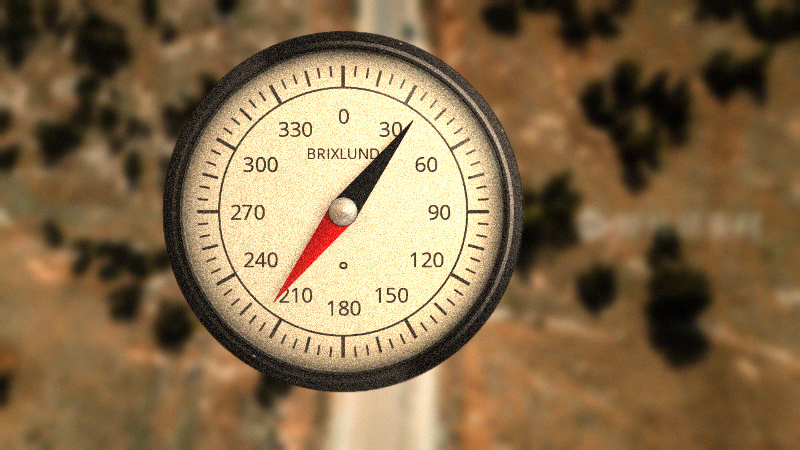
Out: 217.5
